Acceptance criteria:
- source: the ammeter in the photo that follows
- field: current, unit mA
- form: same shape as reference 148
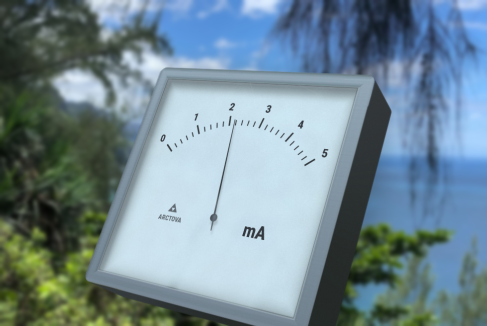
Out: 2.2
